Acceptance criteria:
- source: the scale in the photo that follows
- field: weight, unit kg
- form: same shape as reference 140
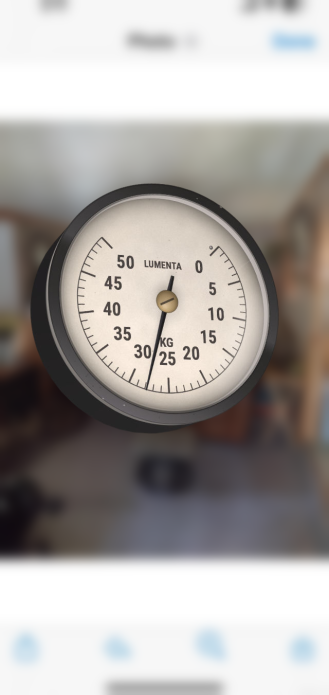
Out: 28
